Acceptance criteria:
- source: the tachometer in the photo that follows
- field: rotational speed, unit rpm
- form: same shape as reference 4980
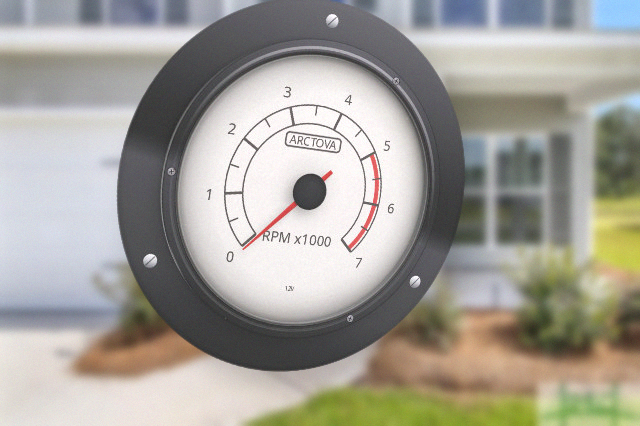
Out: 0
